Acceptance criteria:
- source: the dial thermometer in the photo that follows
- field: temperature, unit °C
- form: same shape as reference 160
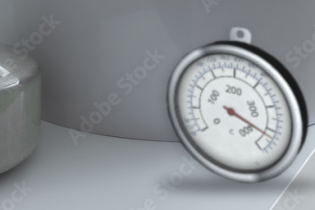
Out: 362.5
